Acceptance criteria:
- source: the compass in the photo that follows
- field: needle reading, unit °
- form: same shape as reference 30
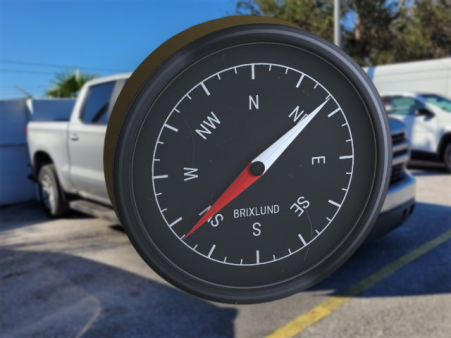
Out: 230
